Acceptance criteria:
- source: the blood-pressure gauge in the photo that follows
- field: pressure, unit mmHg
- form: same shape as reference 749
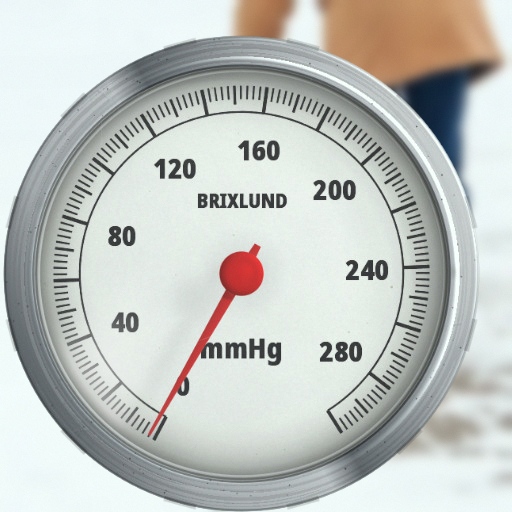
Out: 2
